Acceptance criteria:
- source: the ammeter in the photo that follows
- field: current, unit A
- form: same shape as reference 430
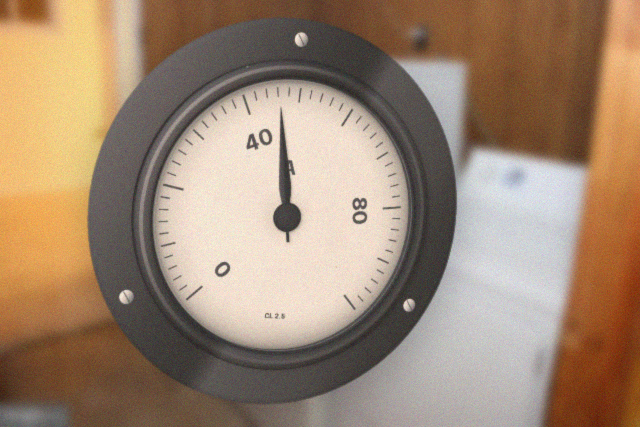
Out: 46
